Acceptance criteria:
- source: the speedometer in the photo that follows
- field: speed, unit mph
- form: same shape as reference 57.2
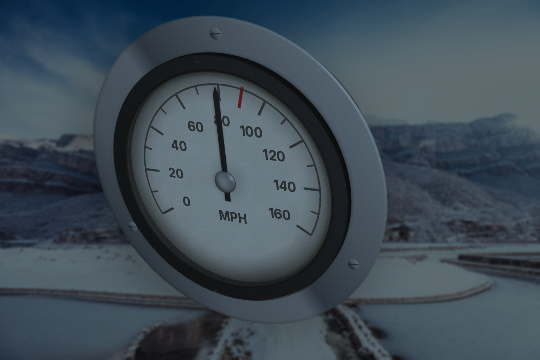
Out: 80
